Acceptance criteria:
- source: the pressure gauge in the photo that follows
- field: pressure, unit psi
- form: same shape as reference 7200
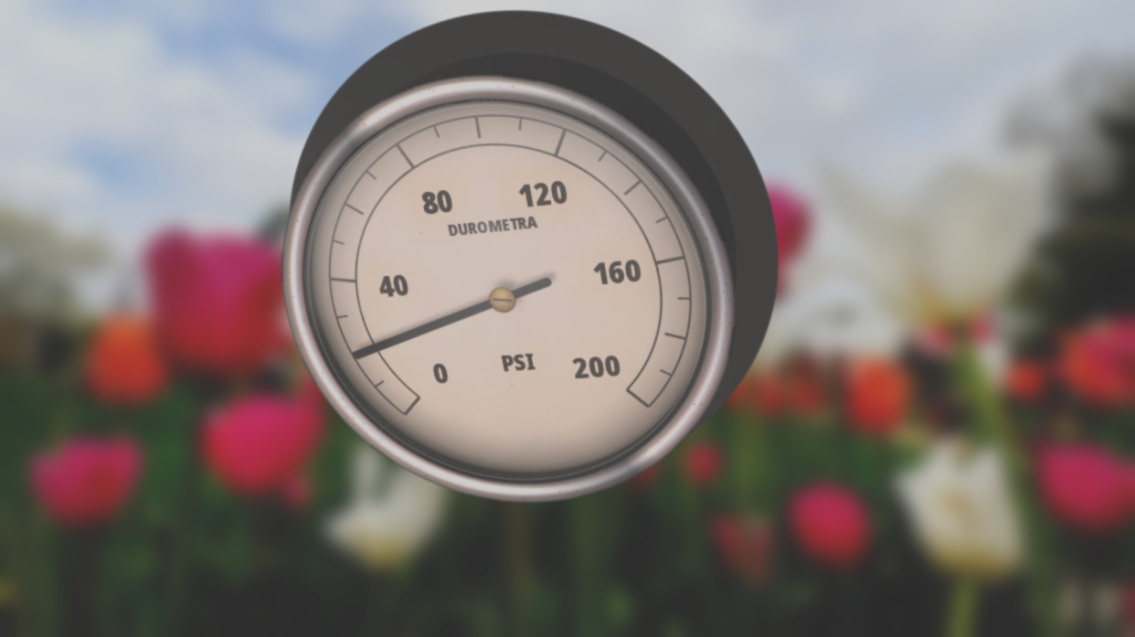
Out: 20
